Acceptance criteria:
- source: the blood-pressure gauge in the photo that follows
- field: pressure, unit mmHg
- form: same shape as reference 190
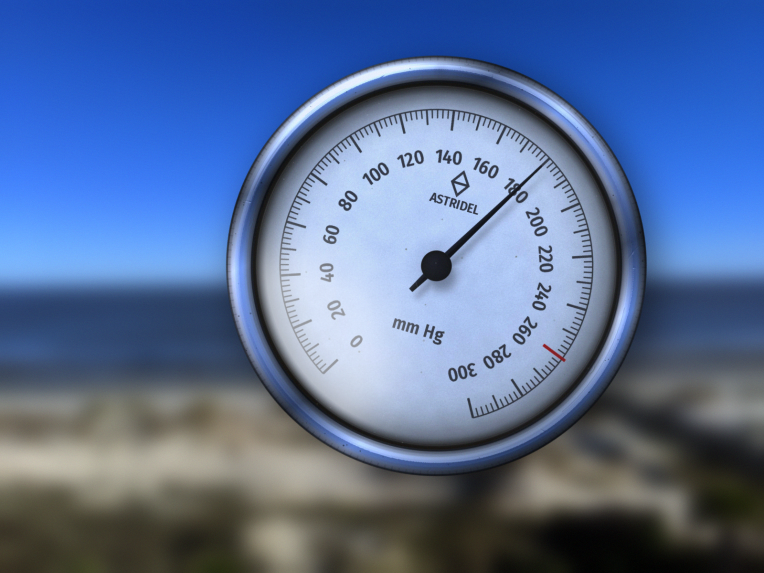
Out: 180
